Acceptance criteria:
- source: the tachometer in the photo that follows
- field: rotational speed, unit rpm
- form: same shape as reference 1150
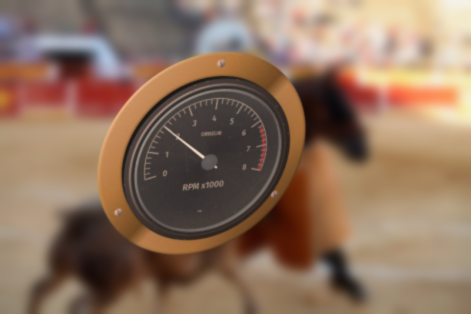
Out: 2000
